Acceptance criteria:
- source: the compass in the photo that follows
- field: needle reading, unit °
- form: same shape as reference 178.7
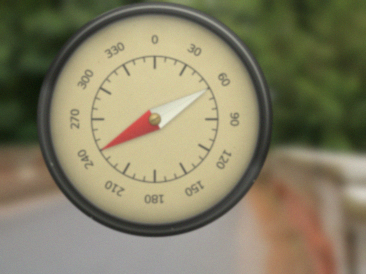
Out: 240
